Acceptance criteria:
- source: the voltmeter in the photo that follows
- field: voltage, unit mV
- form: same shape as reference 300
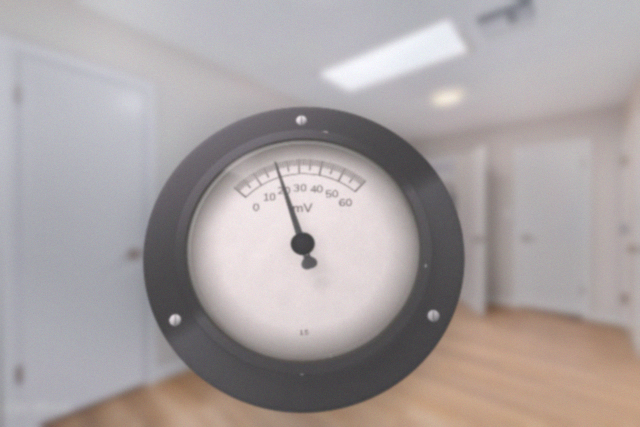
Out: 20
